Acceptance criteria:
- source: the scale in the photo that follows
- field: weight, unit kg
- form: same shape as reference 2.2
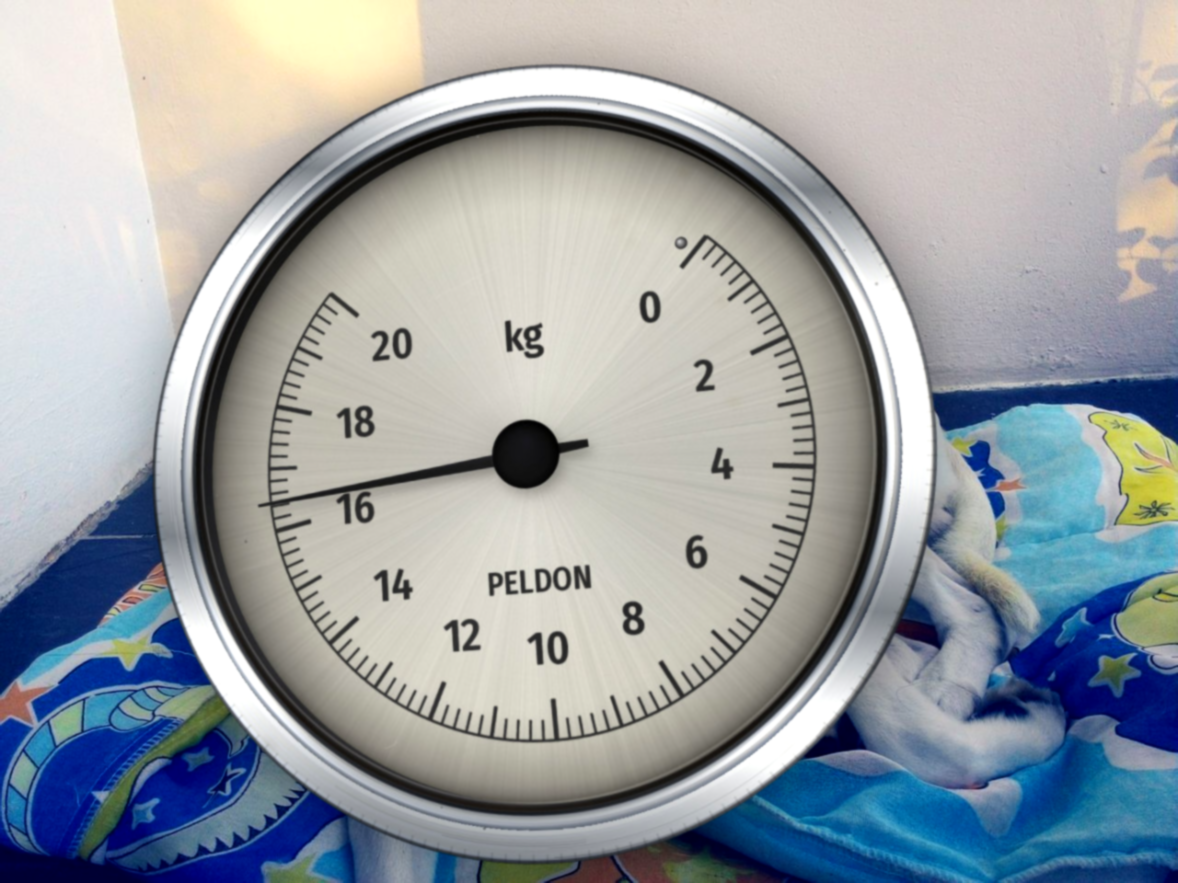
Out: 16.4
